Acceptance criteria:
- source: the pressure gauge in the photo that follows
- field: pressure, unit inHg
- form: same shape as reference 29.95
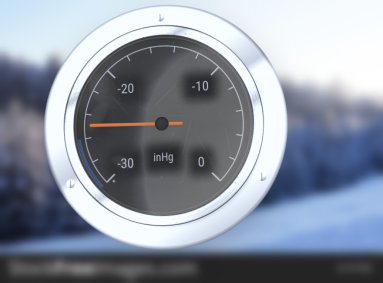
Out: -25
